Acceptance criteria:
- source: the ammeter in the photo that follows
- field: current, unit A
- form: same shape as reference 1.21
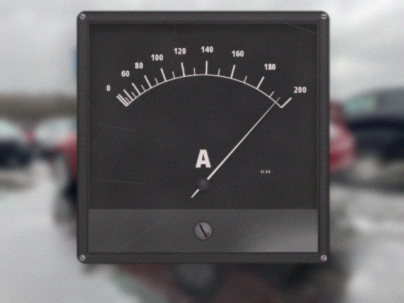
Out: 195
